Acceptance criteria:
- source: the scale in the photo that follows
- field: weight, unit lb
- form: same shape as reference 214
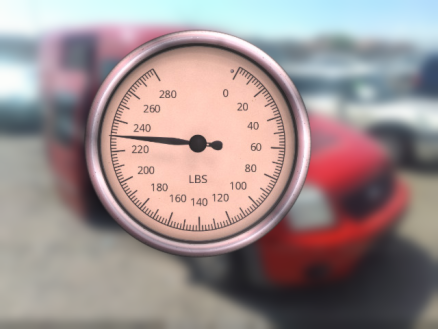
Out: 230
